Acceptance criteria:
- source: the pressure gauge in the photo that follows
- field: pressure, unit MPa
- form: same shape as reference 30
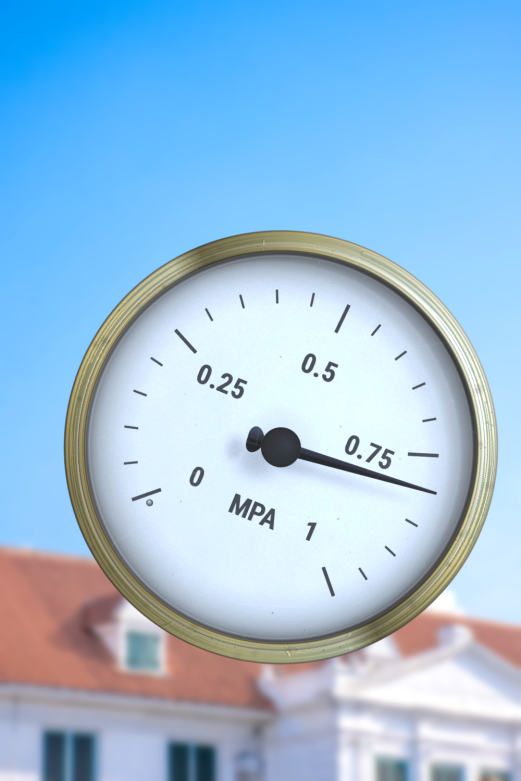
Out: 0.8
